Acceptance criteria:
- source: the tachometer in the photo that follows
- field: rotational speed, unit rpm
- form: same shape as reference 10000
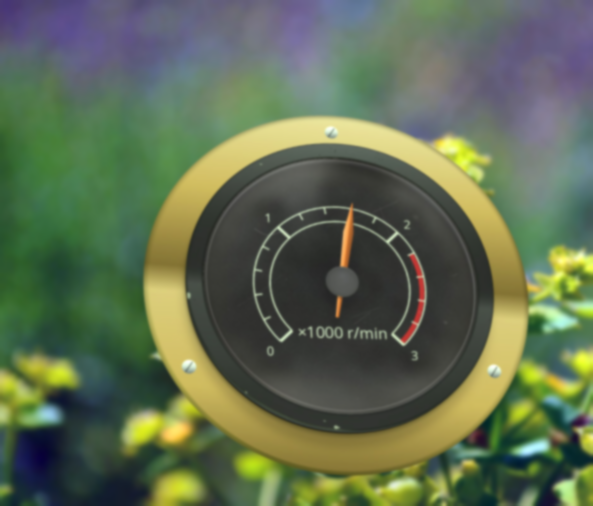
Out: 1600
